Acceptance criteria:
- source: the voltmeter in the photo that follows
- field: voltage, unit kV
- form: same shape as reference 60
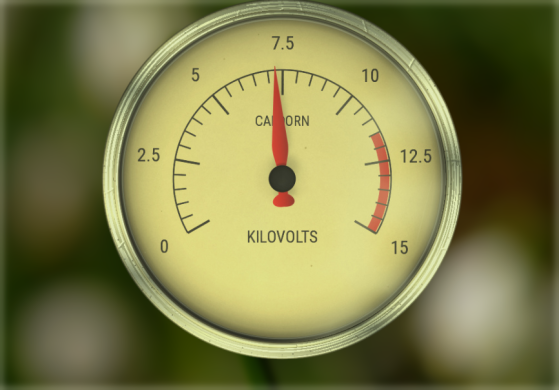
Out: 7.25
